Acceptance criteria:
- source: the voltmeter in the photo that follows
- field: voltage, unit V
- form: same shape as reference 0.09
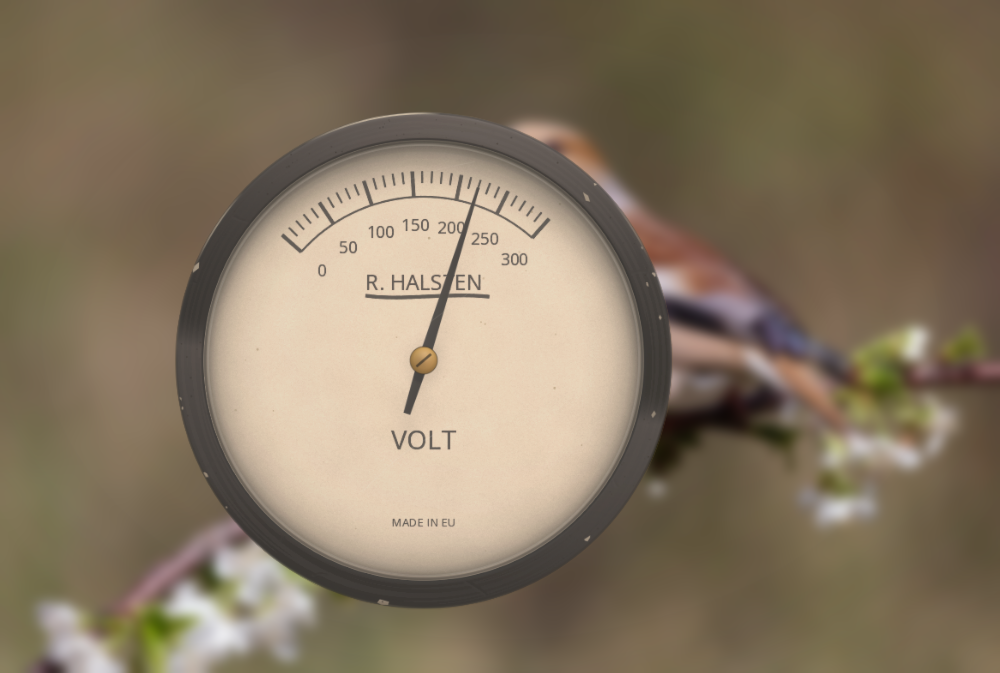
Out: 220
